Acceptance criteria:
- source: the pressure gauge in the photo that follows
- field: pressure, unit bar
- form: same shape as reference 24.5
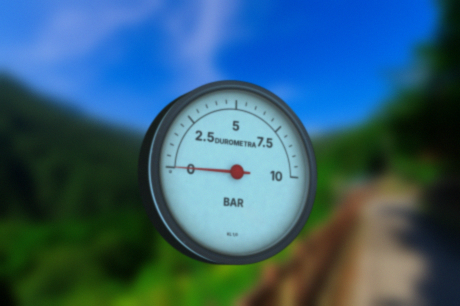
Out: 0
